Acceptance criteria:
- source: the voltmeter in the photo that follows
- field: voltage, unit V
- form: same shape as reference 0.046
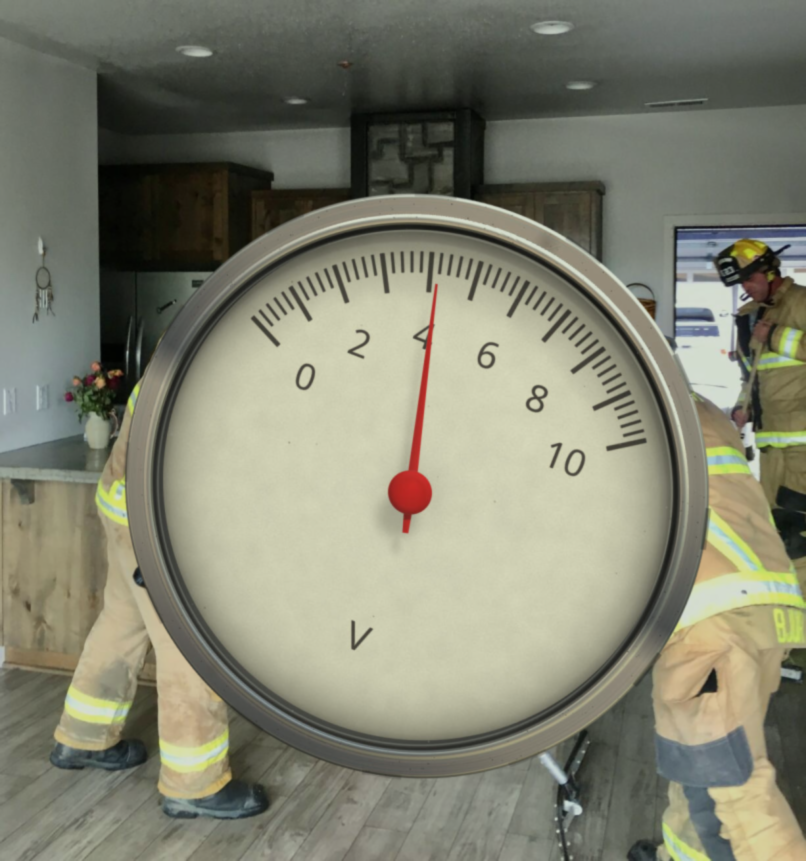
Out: 4.2
